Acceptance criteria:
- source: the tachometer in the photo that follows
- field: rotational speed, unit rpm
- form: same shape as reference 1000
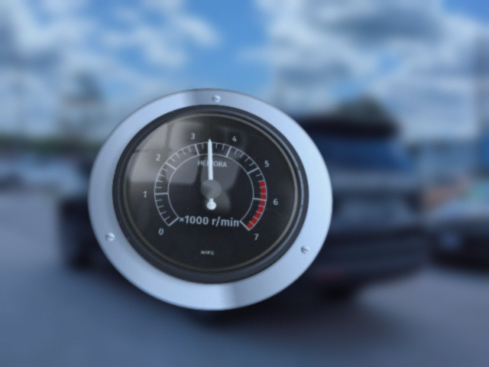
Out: 3400
